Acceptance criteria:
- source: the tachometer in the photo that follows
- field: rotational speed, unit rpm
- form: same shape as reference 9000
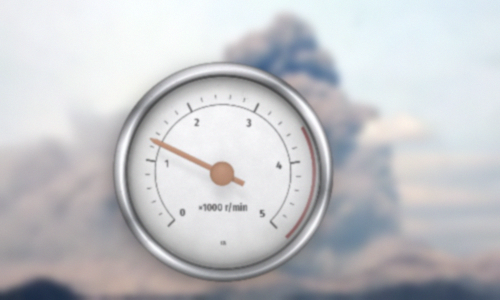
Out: 1300
